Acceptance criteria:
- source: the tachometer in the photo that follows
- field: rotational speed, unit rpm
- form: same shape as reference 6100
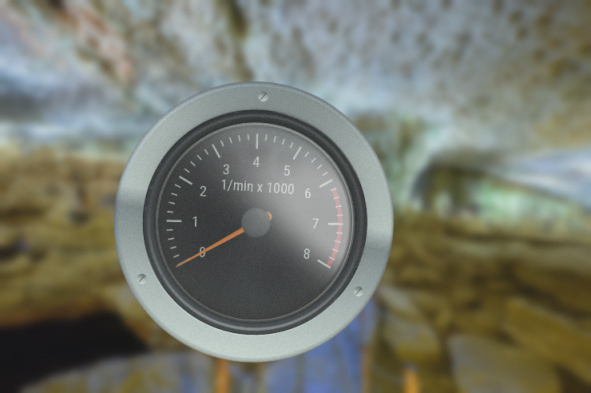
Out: 0
